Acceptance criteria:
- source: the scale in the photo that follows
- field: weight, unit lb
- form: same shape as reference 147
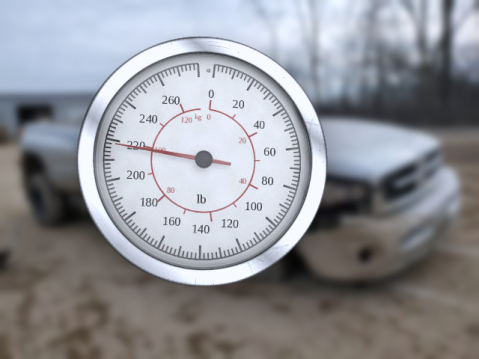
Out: 218
